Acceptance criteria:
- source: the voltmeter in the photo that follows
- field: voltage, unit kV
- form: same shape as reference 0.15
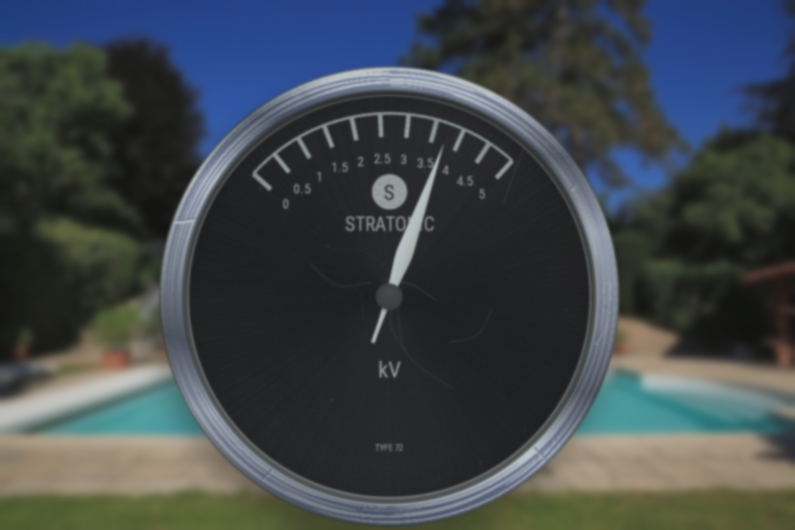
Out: 3.75
